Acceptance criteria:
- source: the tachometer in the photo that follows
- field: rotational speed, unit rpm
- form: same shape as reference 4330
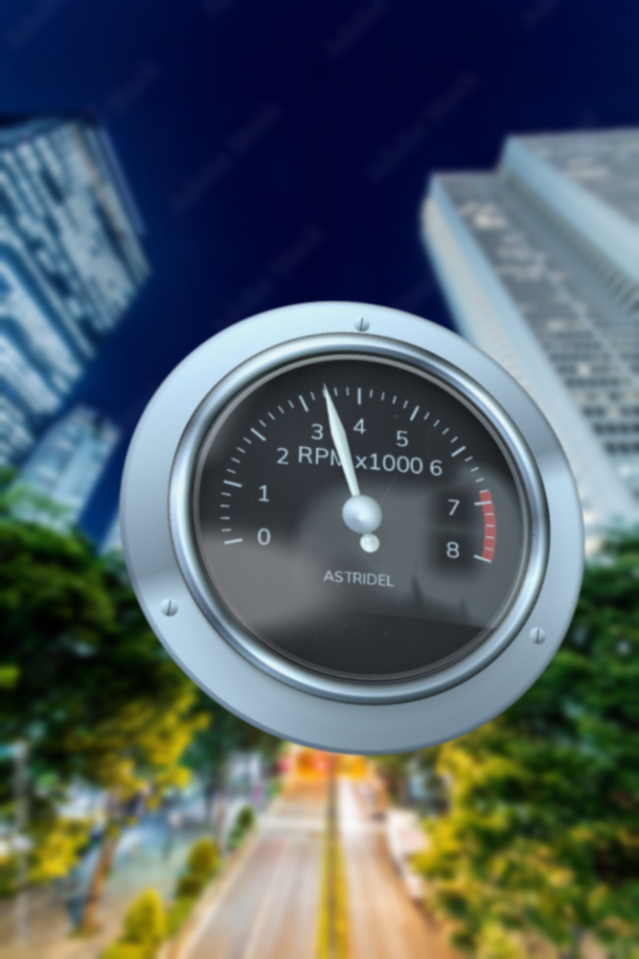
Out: 3400
